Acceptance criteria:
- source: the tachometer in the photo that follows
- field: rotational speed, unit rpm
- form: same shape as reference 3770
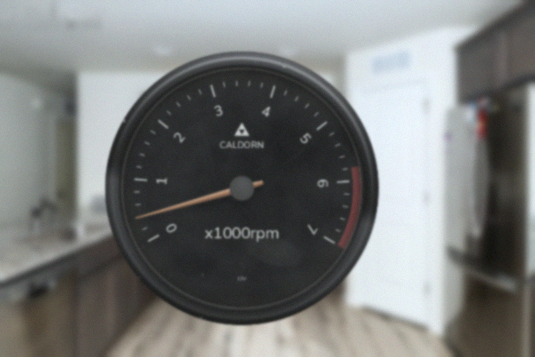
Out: 400
